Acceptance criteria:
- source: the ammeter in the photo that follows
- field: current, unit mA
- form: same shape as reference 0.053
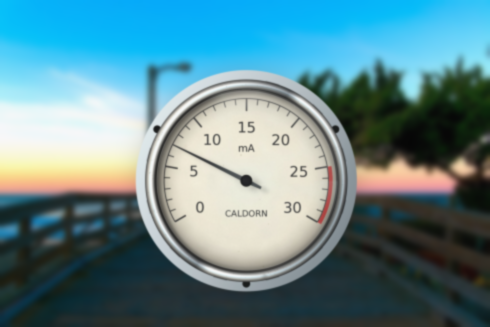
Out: 7
